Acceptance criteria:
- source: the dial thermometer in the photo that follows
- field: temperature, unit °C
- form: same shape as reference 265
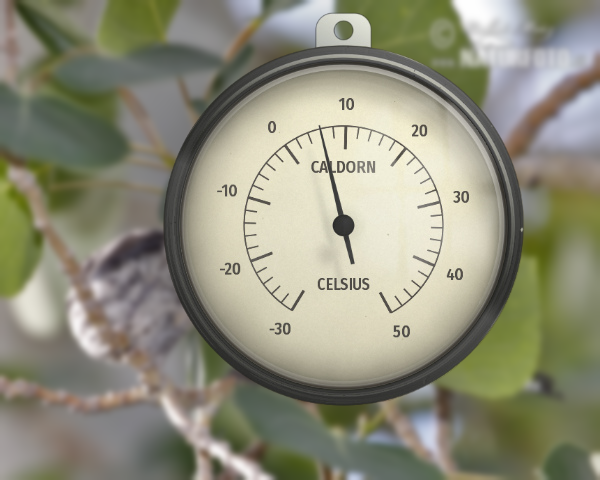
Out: 6
